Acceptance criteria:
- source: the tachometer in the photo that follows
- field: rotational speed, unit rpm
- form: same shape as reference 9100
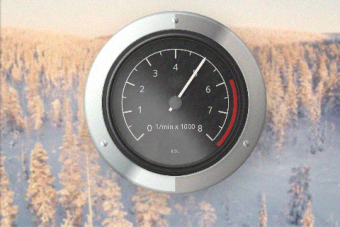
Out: 5000
